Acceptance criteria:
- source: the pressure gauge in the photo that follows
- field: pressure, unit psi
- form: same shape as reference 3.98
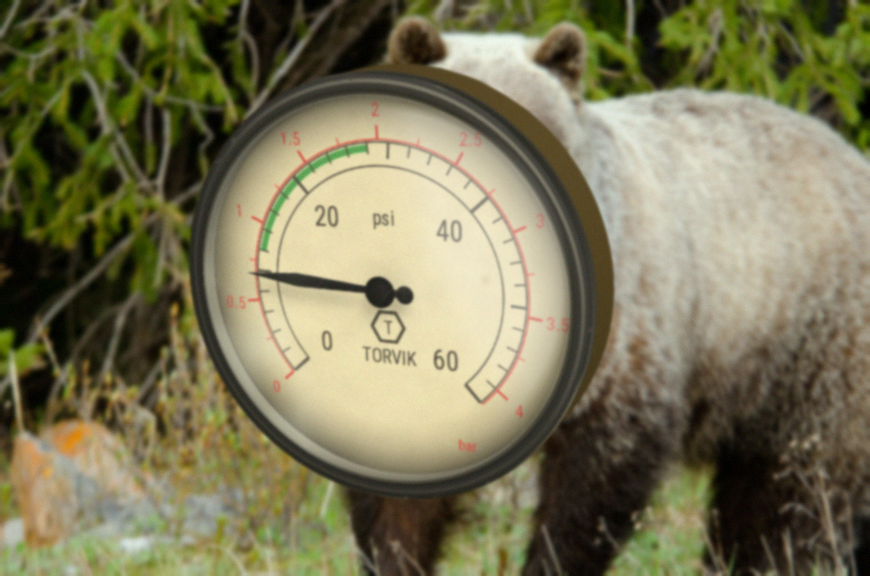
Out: 10
